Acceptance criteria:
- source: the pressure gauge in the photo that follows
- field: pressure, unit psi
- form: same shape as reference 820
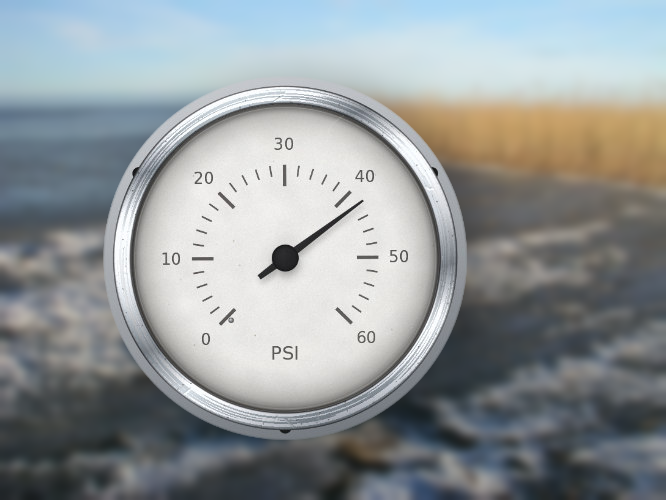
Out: 42
